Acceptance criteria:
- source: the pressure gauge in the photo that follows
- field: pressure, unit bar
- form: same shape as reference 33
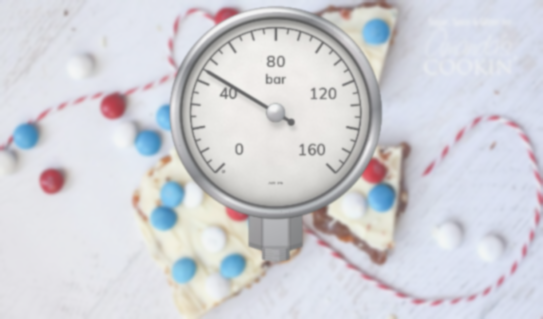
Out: 45
